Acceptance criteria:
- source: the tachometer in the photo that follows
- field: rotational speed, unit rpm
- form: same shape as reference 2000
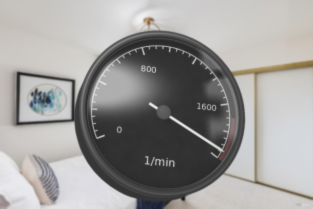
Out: 1950
